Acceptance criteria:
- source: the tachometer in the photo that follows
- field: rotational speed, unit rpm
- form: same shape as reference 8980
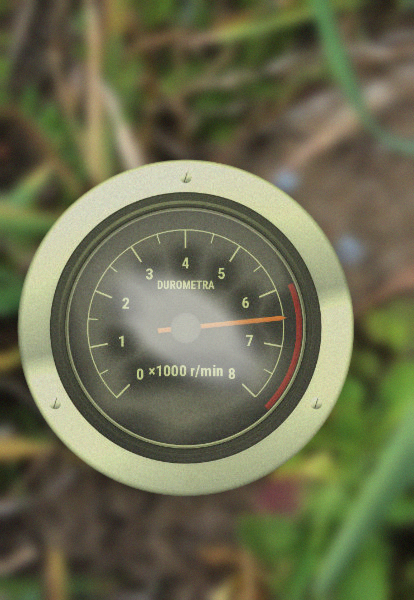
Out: 6500
